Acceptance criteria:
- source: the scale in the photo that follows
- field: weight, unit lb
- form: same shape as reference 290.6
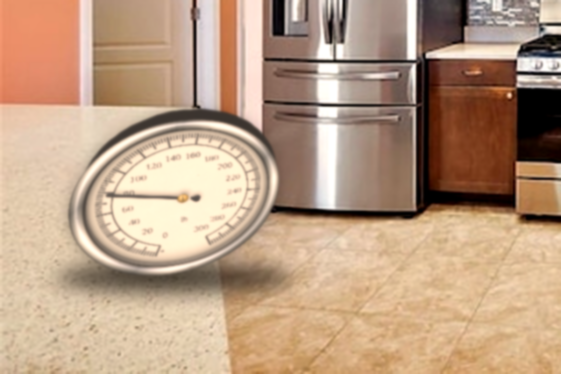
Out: 80
